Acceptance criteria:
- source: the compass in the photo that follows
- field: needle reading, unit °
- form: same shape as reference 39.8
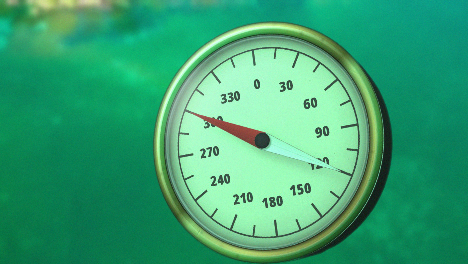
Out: 300
